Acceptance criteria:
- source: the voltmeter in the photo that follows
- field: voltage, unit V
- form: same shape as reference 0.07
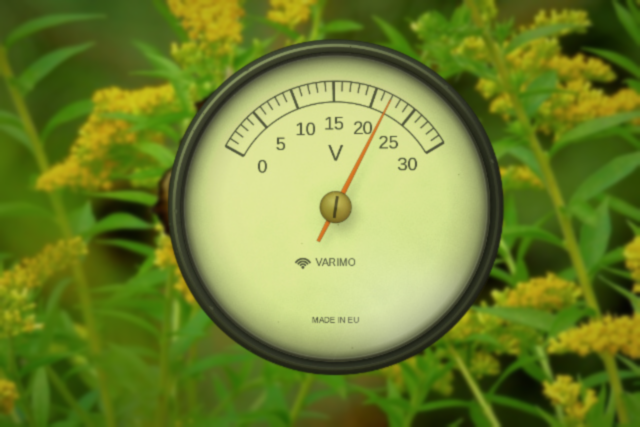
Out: 22
